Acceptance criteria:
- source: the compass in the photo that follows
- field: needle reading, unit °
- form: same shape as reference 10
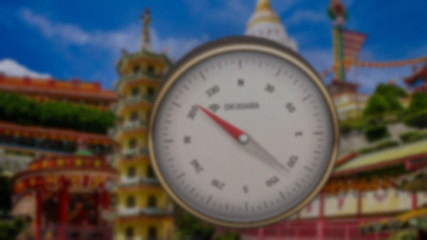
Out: 310
